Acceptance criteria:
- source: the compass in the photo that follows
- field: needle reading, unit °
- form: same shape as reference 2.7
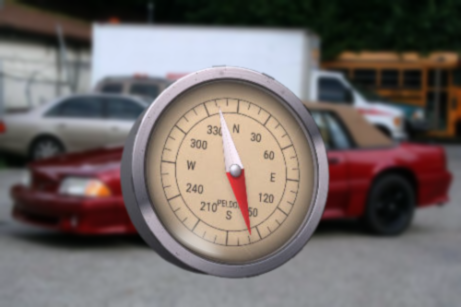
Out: 160
